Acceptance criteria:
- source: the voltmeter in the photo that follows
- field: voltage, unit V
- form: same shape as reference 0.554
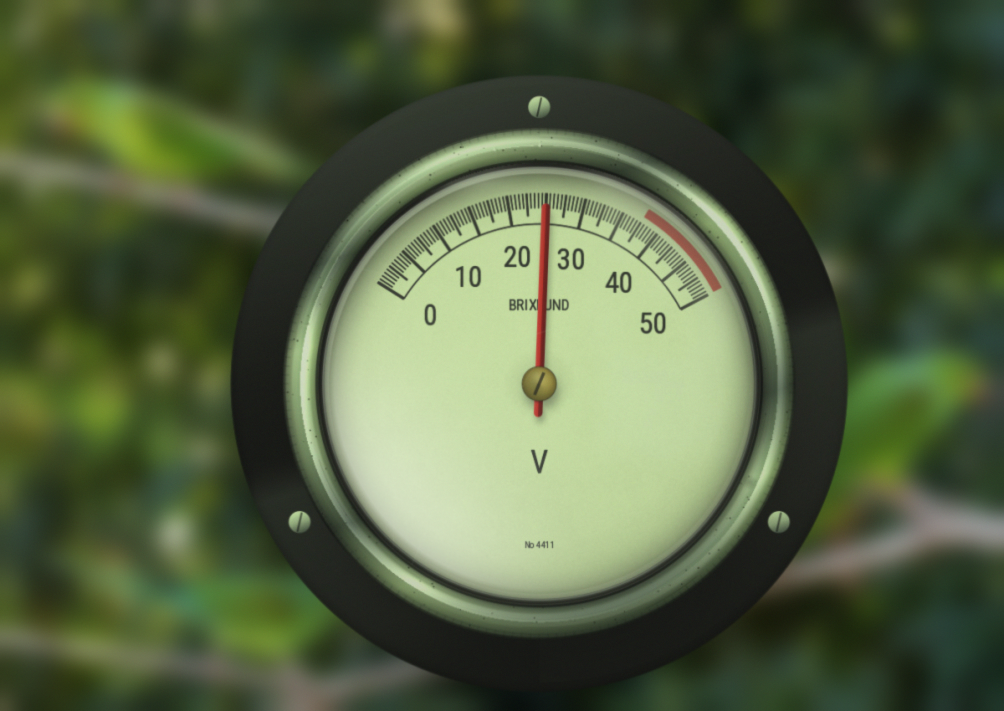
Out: 25
